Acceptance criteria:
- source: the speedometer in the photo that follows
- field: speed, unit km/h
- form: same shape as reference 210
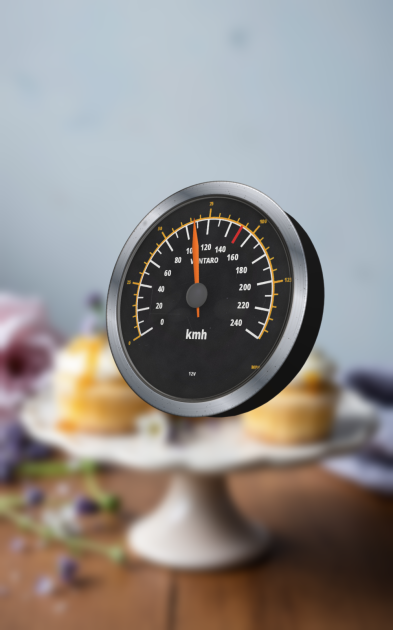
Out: 110
